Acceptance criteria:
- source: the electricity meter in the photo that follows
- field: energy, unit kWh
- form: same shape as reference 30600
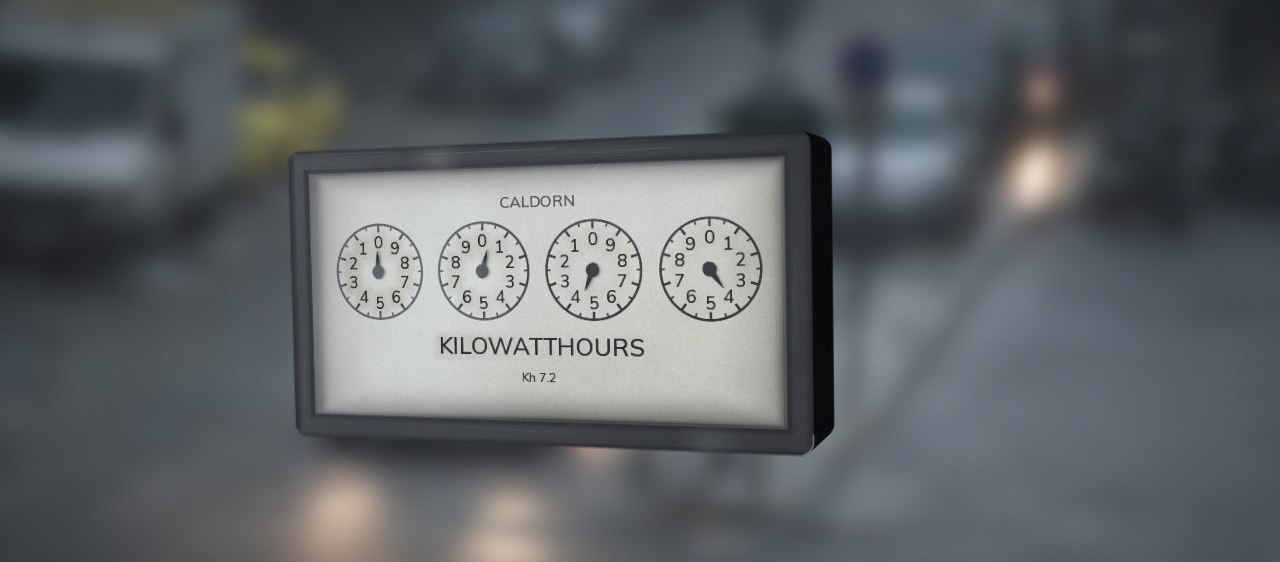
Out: 44
